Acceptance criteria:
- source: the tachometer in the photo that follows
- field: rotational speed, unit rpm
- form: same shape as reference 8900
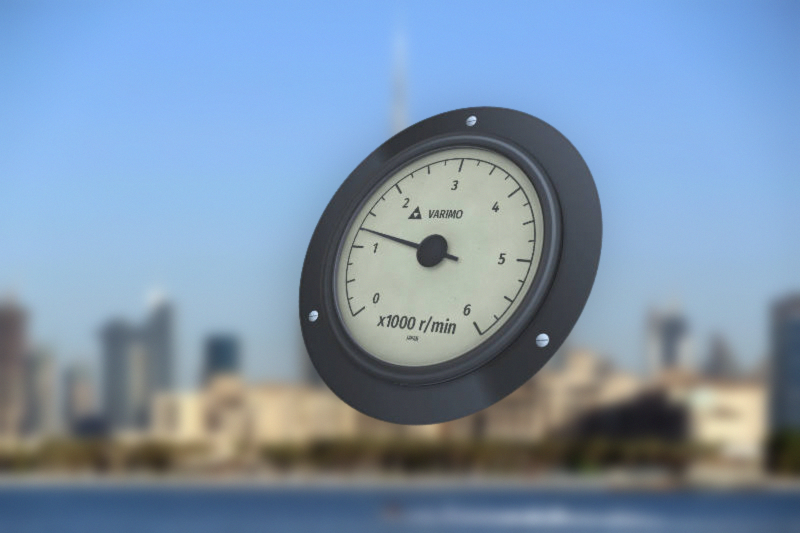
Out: 1250
